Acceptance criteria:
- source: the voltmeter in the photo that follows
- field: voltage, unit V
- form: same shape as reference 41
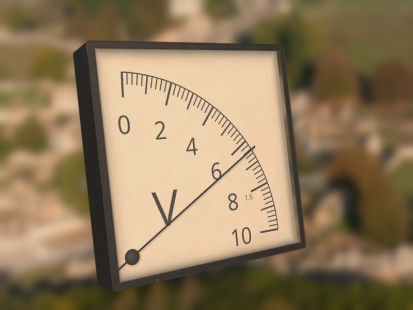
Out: 6.4
